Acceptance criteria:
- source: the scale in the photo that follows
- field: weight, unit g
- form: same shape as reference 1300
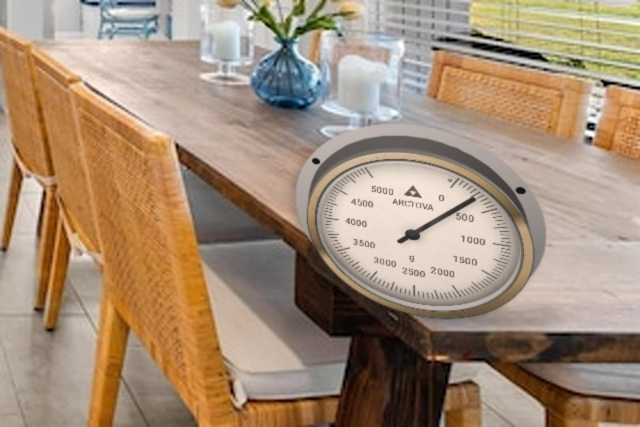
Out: 250
